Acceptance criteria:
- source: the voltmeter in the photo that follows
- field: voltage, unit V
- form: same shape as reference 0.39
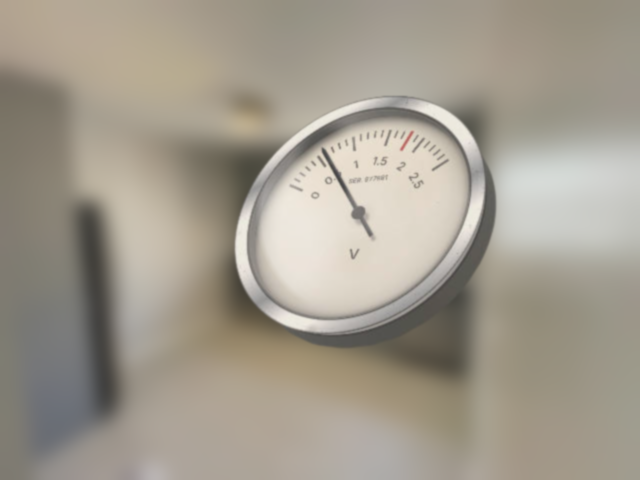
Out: 0.6
